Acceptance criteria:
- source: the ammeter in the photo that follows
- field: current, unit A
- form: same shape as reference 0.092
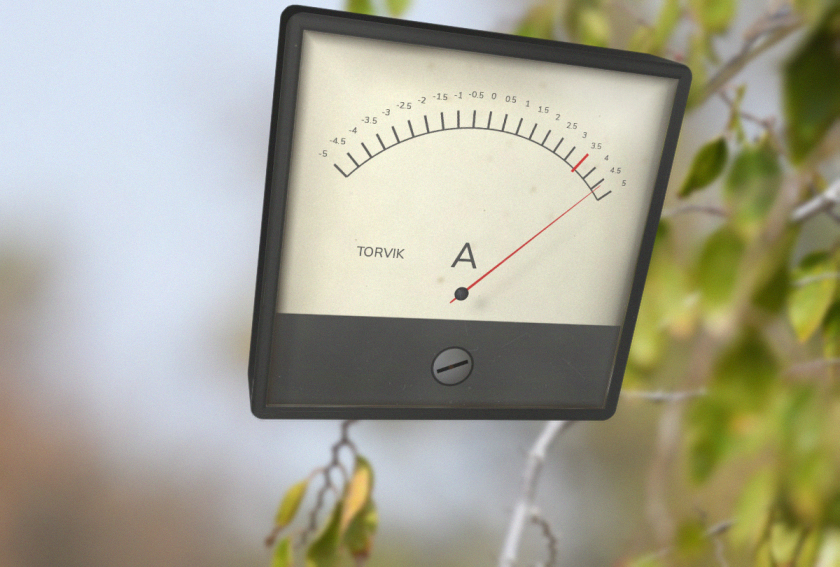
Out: 4.5
